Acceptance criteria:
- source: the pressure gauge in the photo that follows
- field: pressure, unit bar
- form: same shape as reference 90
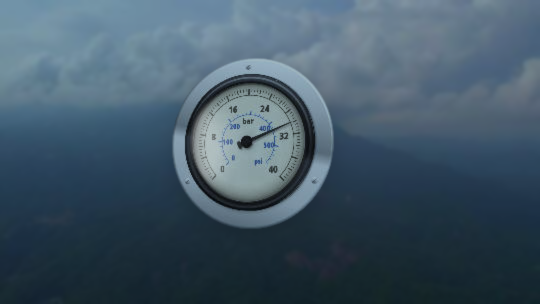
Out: 30
